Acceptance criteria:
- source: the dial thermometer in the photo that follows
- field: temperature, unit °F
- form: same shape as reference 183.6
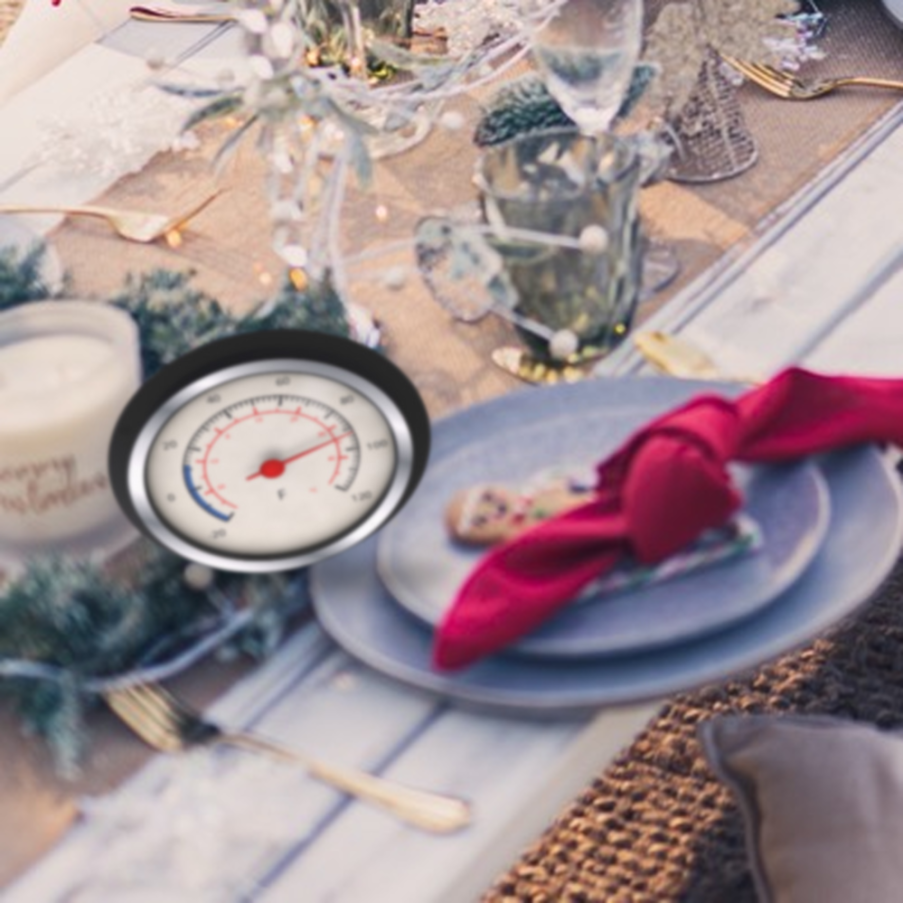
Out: 90
